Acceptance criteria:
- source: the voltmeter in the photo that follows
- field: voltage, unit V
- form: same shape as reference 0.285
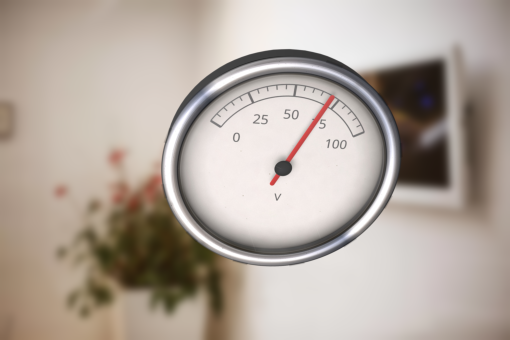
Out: 70
